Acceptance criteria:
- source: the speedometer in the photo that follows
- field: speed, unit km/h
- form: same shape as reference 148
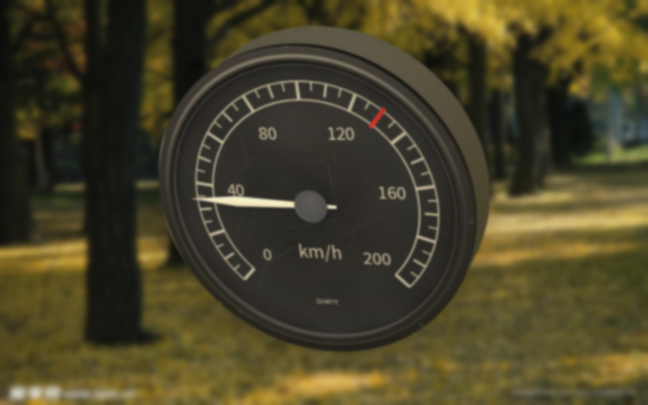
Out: 35
